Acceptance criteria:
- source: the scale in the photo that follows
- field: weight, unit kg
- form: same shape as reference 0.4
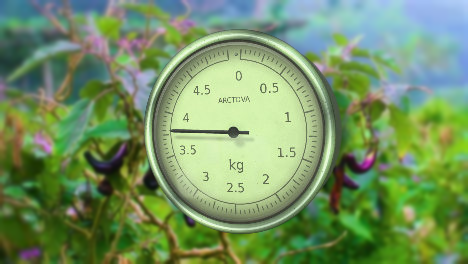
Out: 3.8
